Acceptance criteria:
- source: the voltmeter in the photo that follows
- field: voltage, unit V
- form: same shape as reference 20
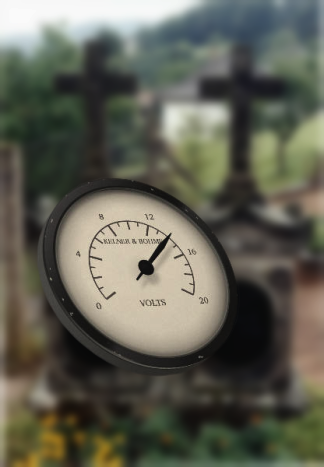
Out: 14
